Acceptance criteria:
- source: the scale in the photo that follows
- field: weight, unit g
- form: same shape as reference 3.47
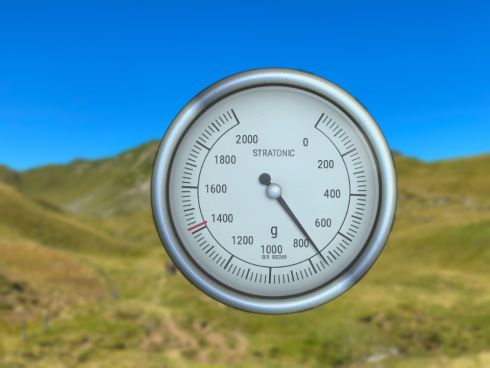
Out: 740
